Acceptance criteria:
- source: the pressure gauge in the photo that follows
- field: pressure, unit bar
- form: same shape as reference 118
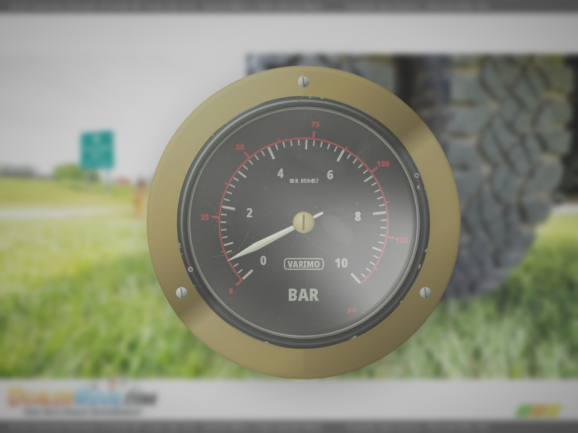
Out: 0.6
